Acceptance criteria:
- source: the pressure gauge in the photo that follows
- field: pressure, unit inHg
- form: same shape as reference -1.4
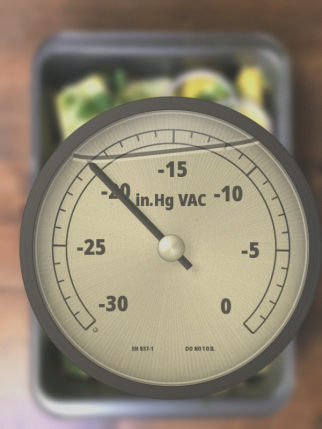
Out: -20
